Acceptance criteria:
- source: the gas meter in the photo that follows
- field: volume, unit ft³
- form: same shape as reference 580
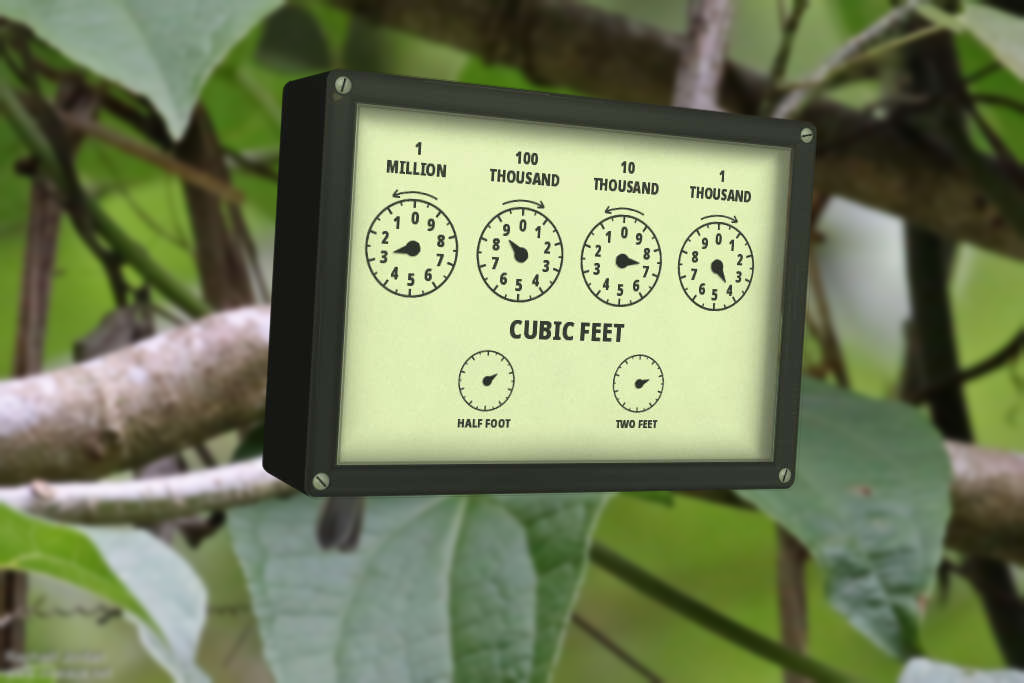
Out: 287400
